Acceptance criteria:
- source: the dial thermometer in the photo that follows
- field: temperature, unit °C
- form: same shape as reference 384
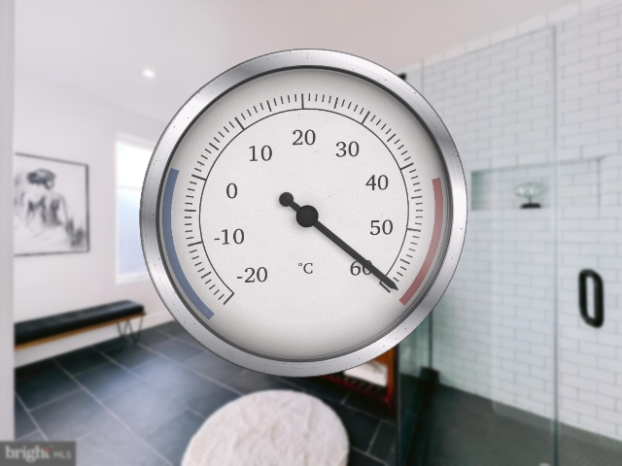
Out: 59
